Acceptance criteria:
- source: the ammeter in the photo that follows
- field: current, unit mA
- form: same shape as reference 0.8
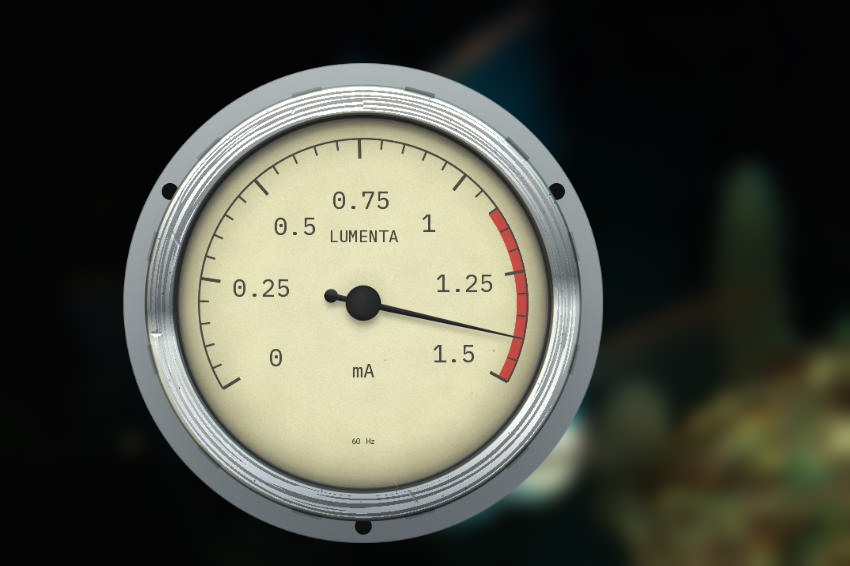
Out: 1.4
